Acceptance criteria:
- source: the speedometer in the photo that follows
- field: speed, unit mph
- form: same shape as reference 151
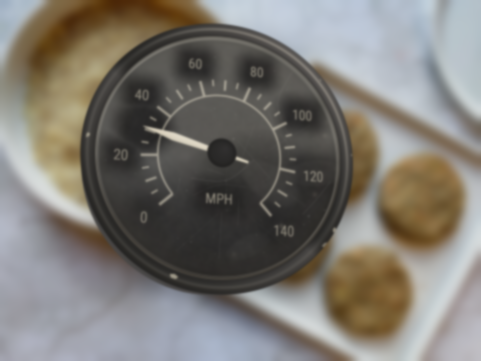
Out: 30
